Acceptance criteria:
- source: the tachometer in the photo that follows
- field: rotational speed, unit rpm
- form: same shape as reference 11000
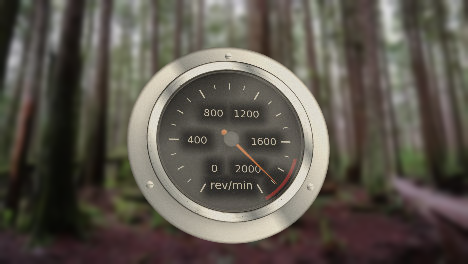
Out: 1900
